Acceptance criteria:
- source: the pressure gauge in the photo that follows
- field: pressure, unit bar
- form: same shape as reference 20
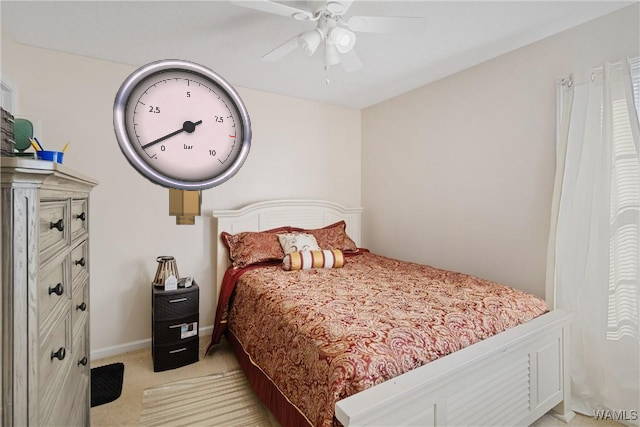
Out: 0.5
